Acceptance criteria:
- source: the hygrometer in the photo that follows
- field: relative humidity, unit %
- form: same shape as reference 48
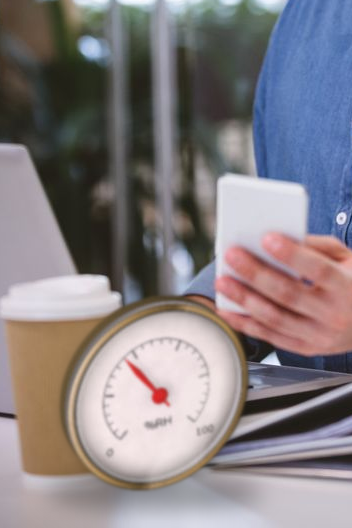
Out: 36
